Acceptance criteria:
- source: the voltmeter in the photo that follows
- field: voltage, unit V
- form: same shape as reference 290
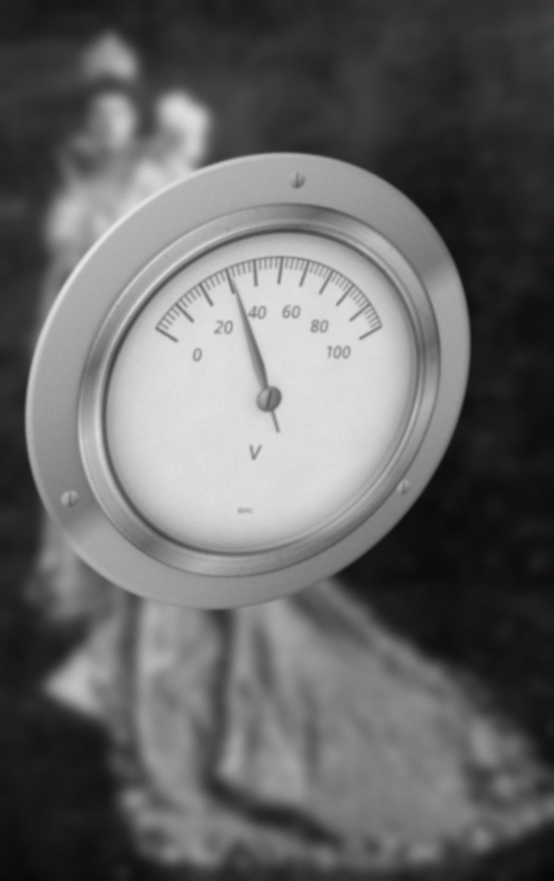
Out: 30
